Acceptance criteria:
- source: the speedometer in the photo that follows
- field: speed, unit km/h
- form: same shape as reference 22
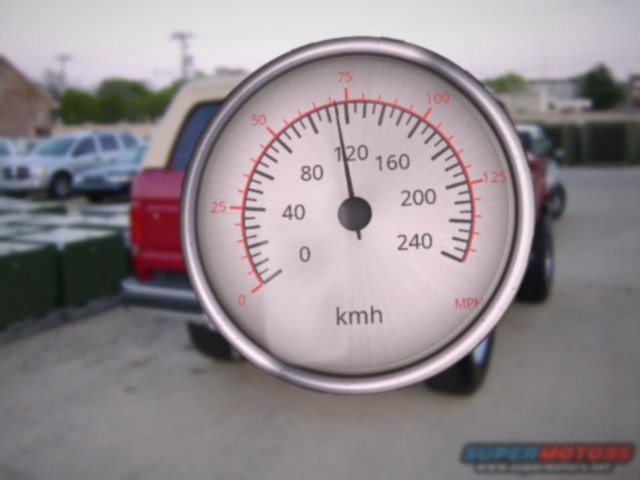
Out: 115
